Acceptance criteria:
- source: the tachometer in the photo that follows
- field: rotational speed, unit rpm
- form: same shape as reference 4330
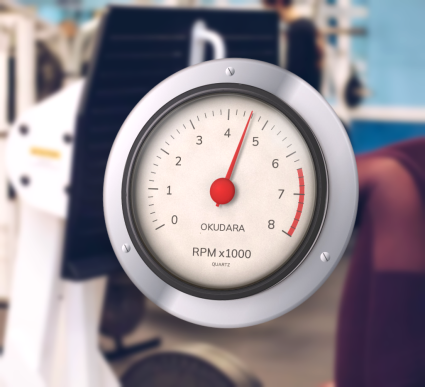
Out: 4600
